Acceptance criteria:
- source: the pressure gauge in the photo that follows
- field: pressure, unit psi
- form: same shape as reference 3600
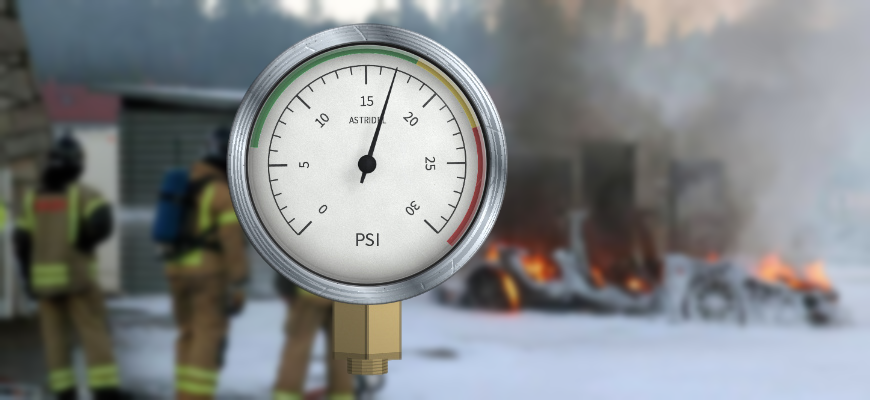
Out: 17
